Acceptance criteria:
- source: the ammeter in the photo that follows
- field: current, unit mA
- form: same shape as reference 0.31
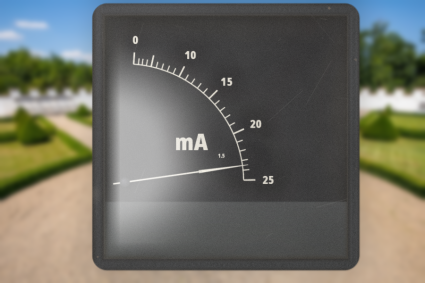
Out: 23.5
